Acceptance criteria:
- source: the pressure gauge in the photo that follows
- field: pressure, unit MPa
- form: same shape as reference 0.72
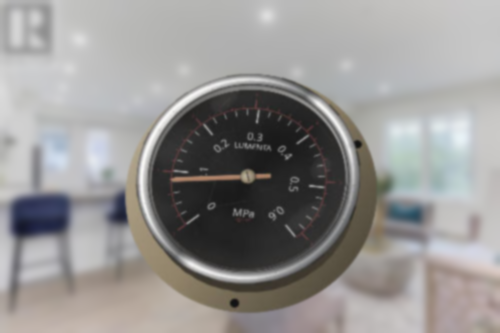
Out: 0.08
